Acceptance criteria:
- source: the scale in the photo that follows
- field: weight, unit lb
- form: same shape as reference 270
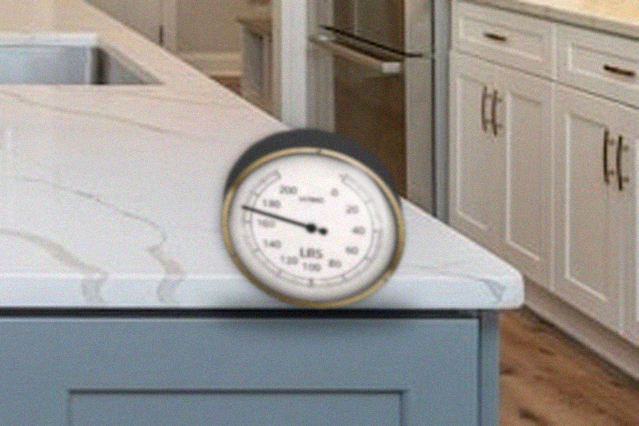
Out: 170
